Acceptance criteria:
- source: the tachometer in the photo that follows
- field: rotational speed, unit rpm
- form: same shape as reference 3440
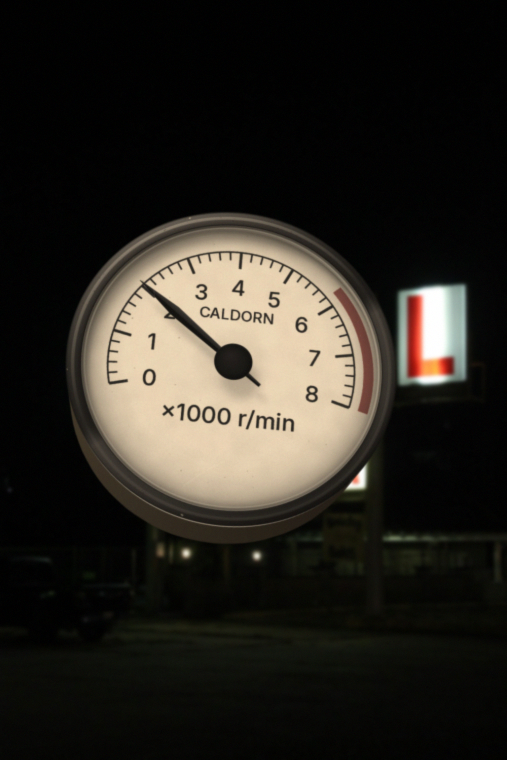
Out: 2000
